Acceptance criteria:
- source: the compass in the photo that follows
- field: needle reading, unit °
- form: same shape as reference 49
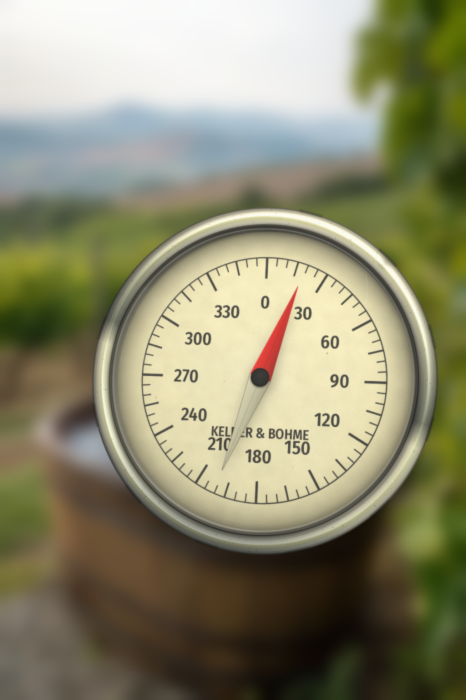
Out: 20
